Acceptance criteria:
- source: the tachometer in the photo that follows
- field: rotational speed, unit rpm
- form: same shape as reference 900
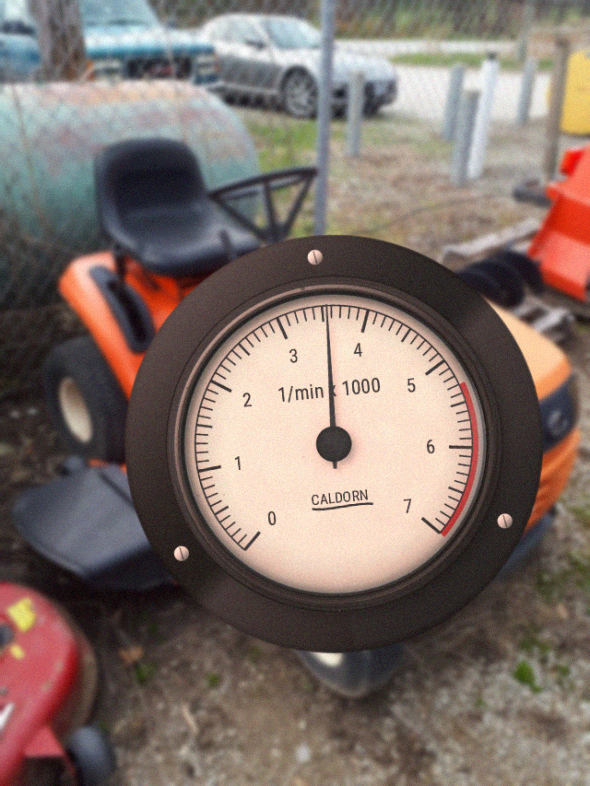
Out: 3550
